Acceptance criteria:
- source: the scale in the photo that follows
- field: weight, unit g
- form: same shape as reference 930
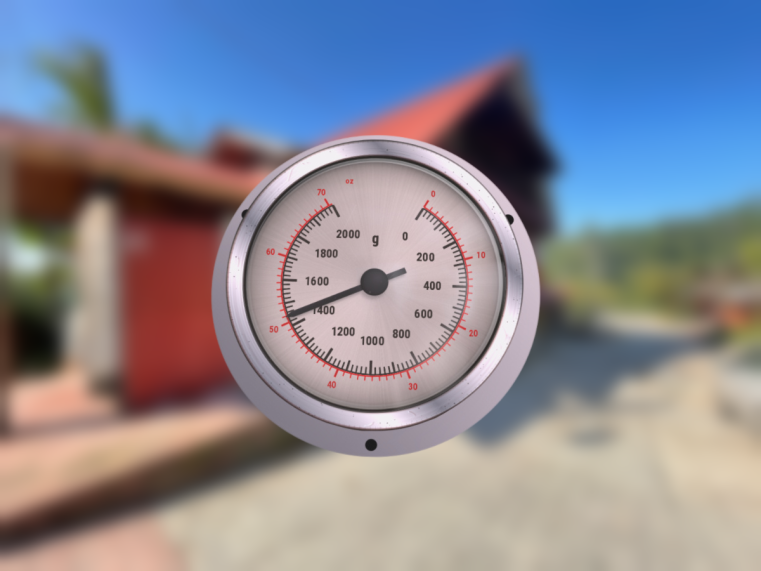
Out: 1440
